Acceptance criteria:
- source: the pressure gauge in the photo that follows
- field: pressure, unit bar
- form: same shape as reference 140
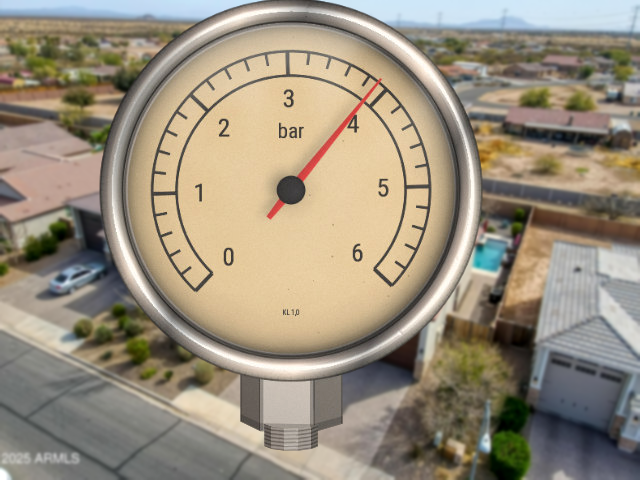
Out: 3.9
